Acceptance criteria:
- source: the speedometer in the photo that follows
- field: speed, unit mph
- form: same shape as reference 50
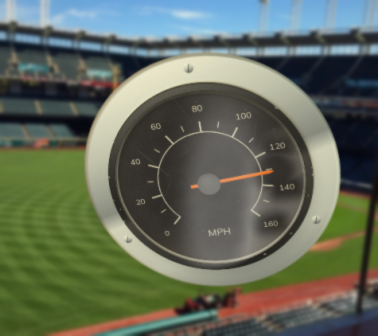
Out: 130
